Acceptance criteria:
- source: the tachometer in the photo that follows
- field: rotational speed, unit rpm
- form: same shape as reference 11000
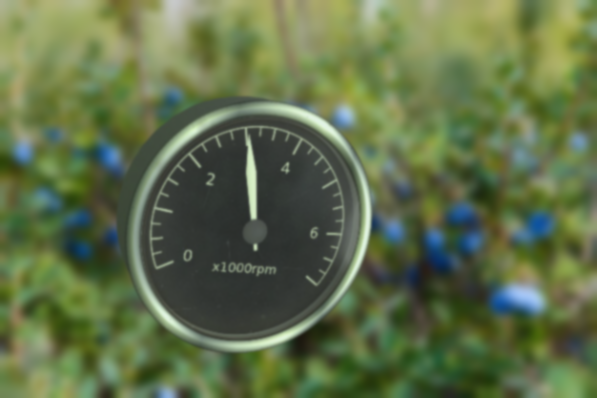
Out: 3000
